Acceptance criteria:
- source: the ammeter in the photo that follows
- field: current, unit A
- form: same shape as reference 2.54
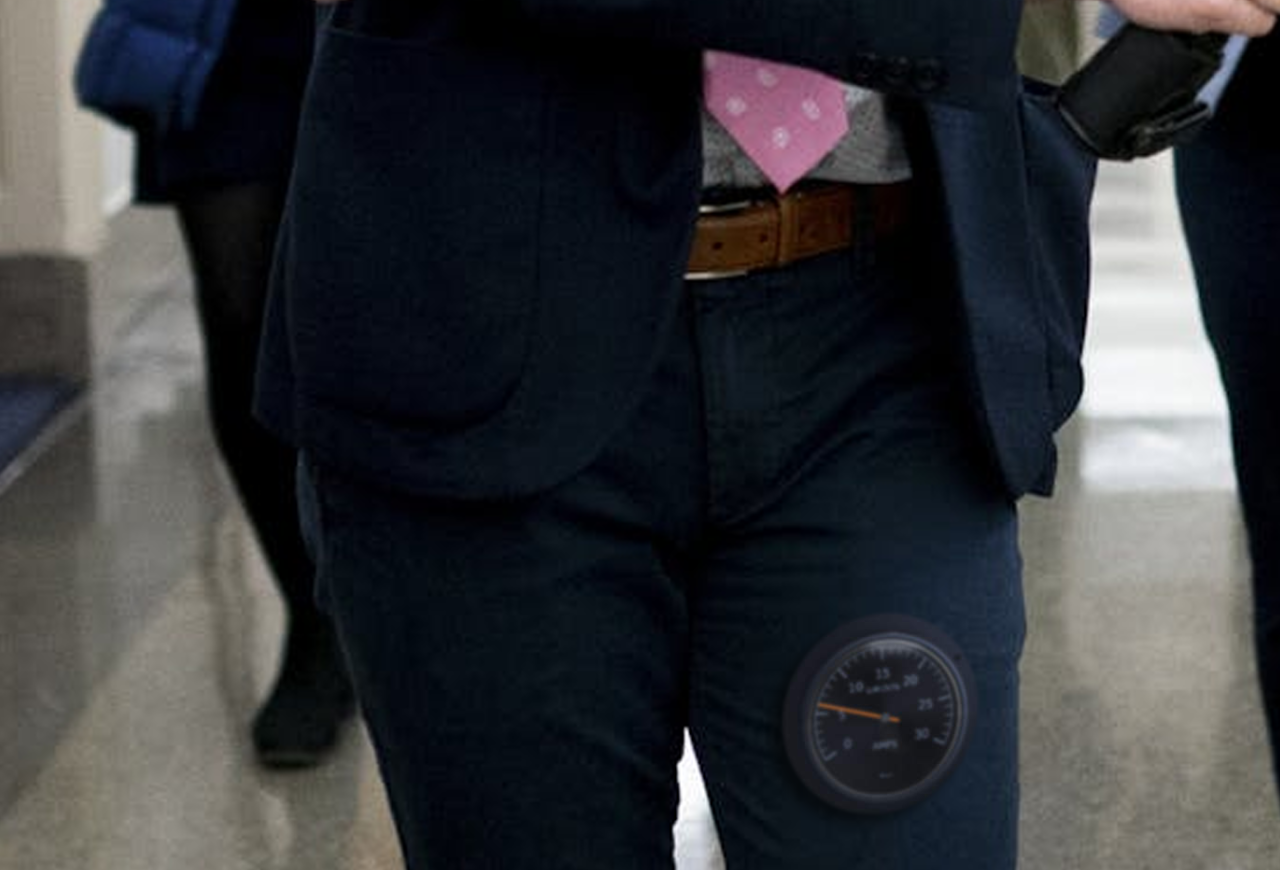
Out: 6
